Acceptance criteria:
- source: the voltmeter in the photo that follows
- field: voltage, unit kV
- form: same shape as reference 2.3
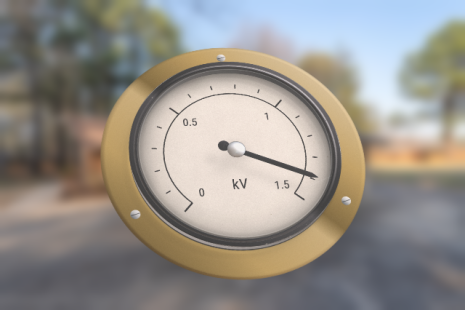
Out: 1.4
